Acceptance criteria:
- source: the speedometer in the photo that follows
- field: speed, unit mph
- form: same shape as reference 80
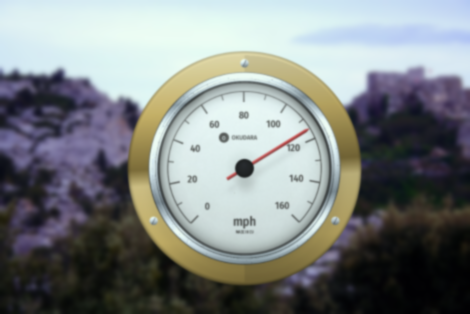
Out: 115
